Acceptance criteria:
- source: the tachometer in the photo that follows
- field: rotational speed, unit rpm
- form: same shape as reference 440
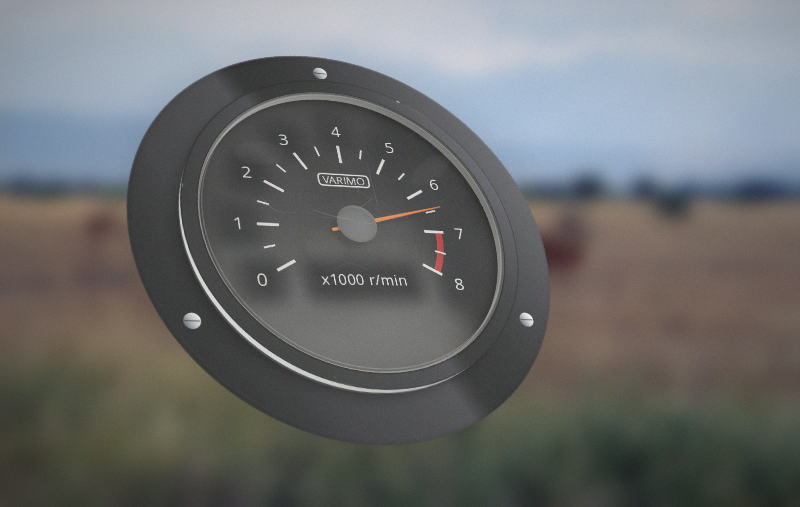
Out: 6500
